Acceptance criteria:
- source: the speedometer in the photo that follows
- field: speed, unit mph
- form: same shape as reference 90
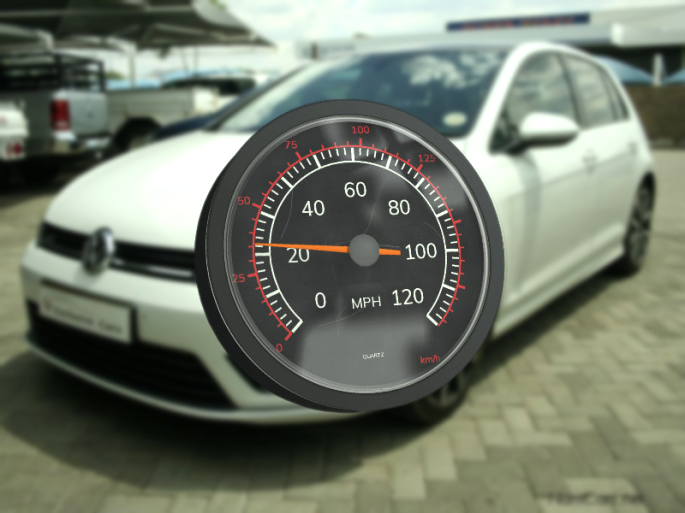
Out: 22
